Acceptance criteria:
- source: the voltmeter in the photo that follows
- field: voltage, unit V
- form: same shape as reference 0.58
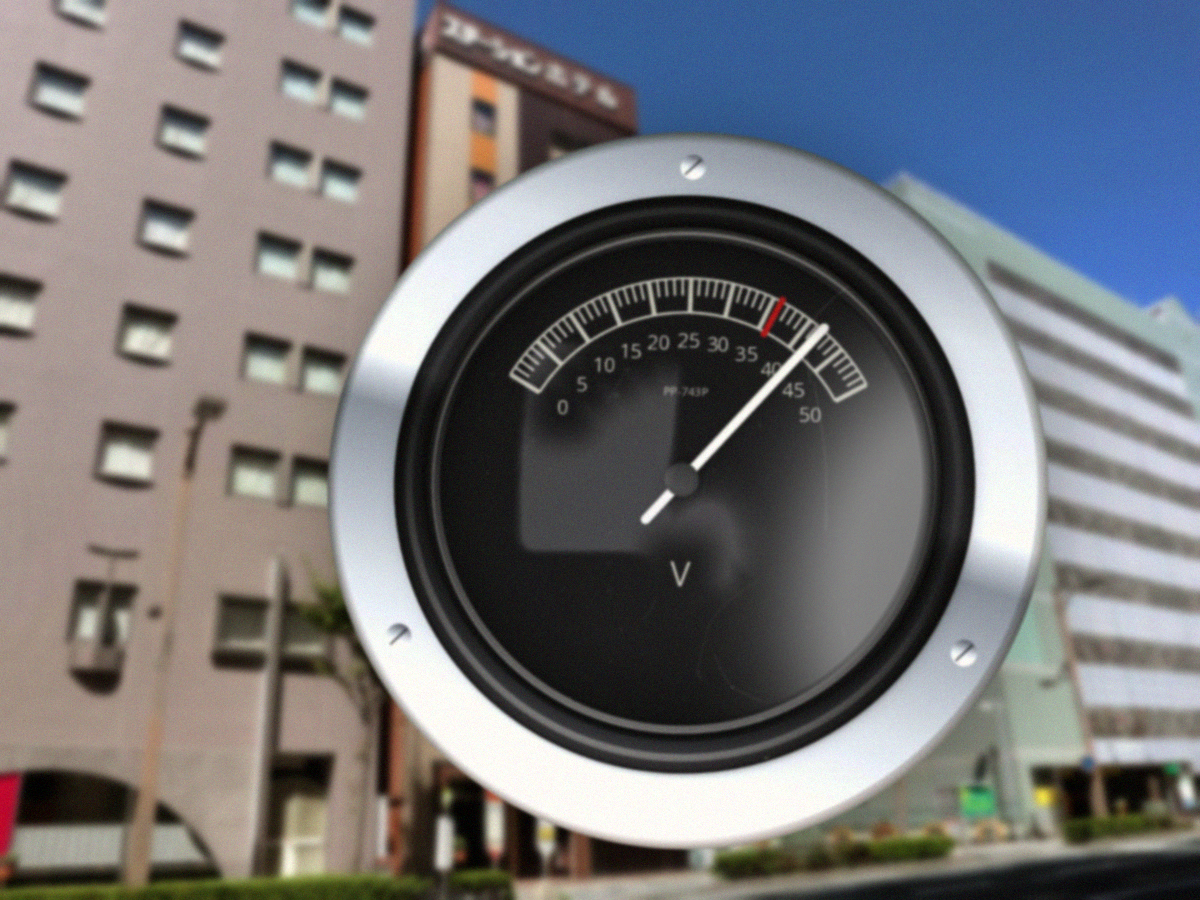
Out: 42
